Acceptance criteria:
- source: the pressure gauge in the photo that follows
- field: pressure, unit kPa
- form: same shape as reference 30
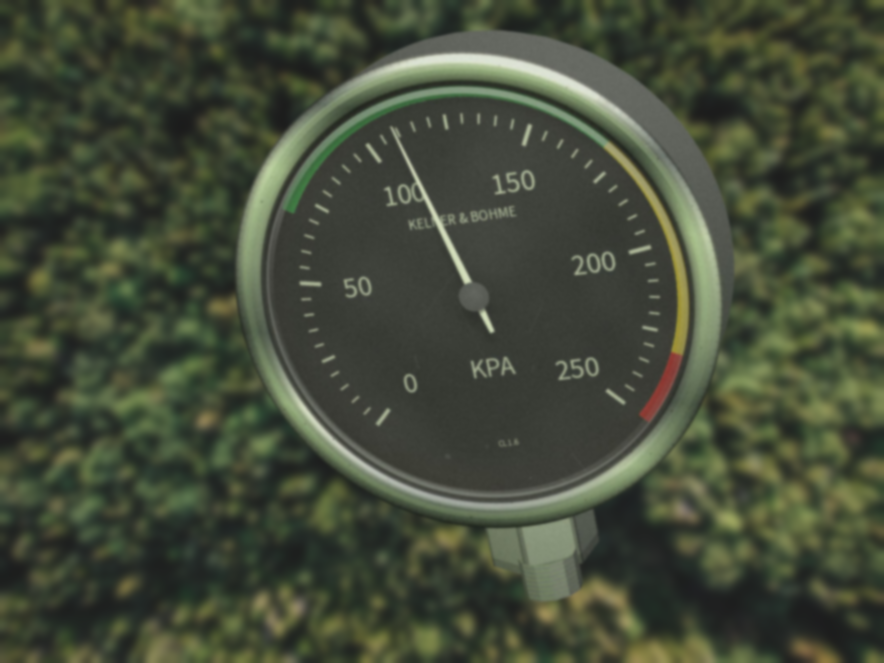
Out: 110
